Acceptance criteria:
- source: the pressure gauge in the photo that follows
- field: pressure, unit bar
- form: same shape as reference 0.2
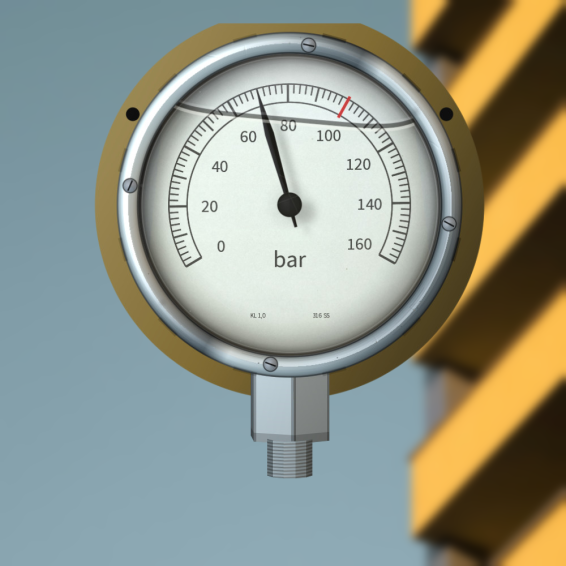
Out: 70
